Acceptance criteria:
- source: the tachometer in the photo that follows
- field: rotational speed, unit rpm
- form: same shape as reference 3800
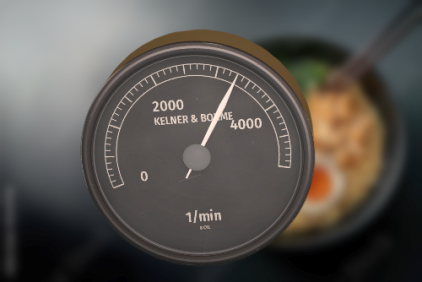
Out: 3300
